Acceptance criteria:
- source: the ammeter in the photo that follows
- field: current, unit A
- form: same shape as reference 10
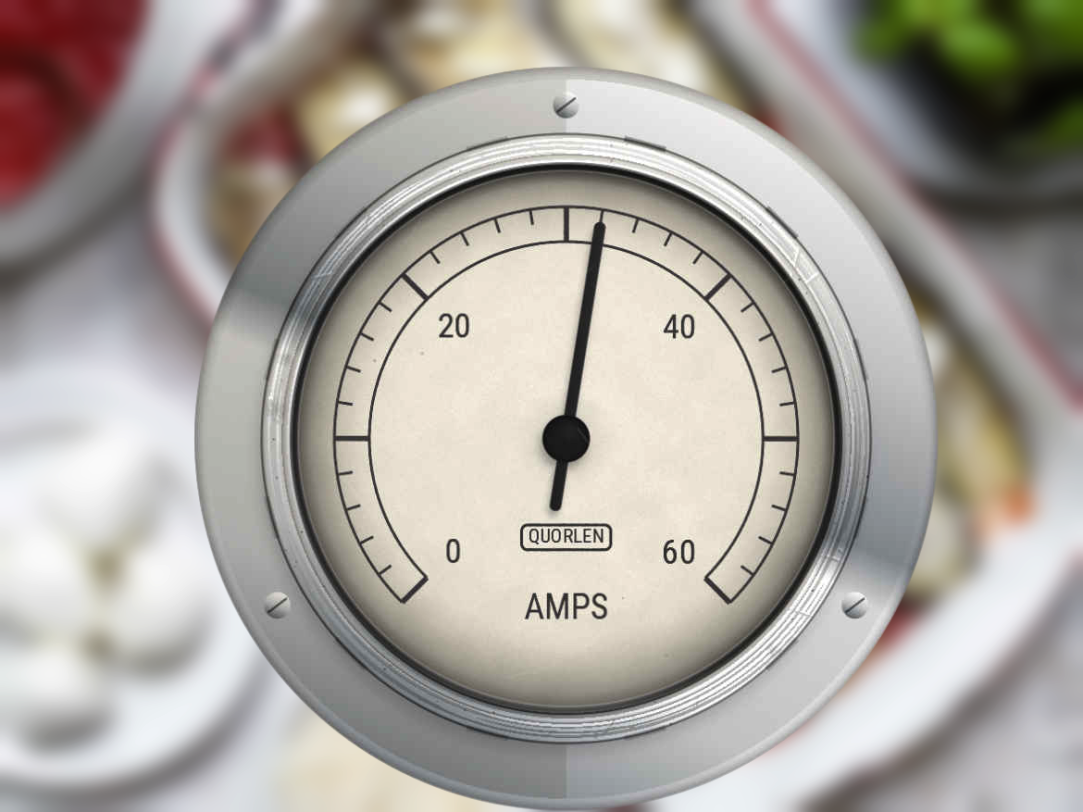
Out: 32
